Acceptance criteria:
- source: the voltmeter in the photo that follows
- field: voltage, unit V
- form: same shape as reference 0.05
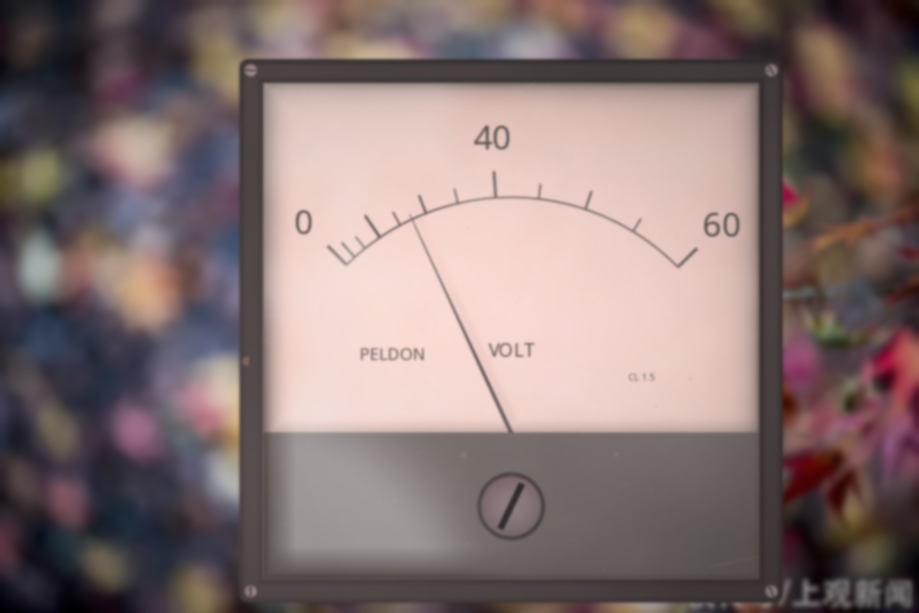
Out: 27.5
